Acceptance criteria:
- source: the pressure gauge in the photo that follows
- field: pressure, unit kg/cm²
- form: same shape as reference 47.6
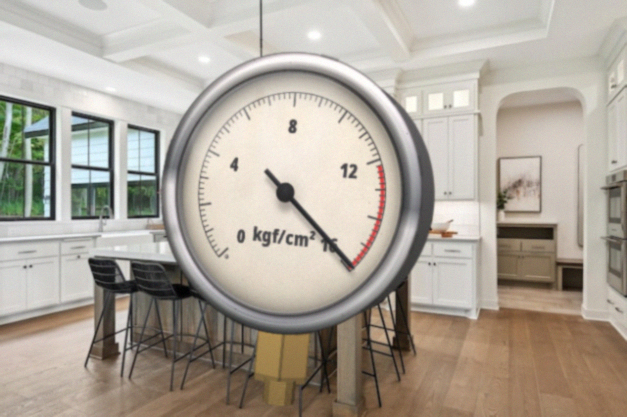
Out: 15.8
